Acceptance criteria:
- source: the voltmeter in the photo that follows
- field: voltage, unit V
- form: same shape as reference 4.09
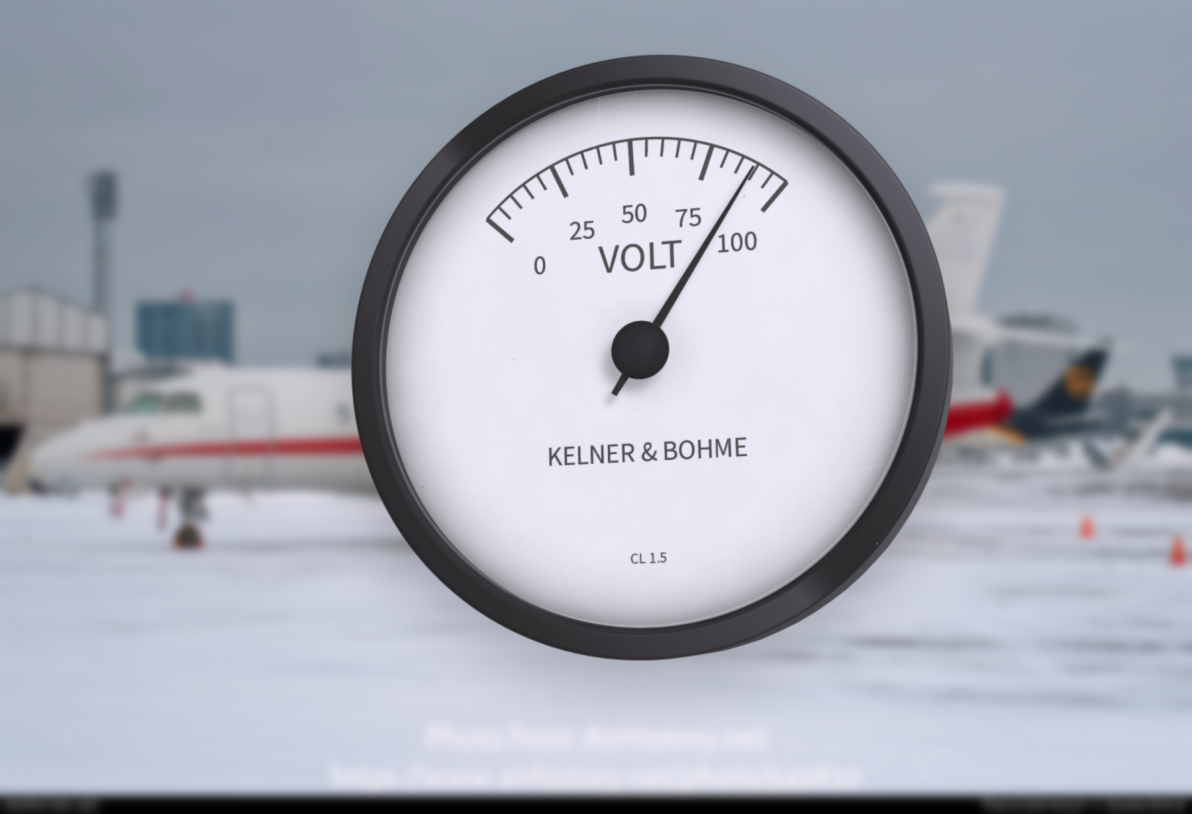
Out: 90
